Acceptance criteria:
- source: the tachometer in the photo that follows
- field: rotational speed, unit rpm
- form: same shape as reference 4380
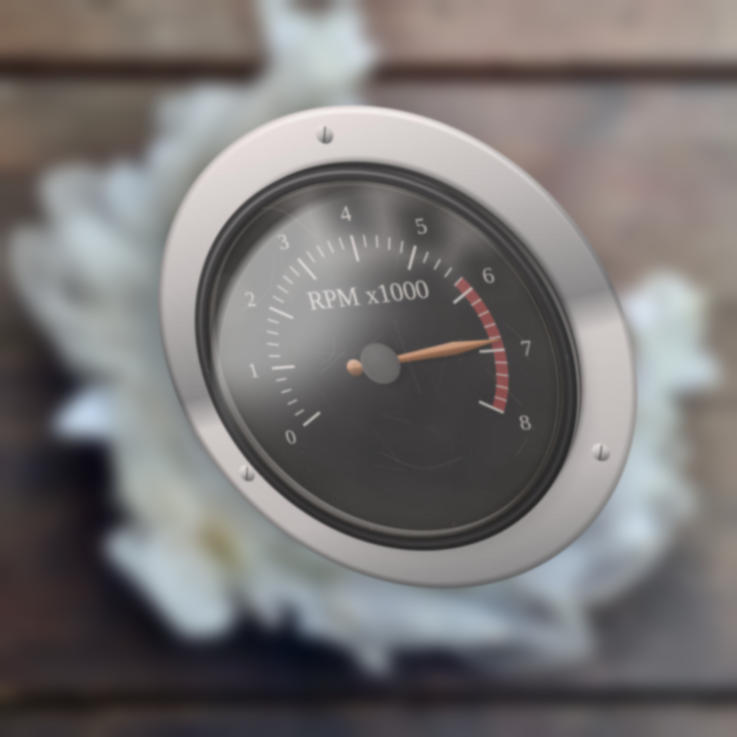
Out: 6800
